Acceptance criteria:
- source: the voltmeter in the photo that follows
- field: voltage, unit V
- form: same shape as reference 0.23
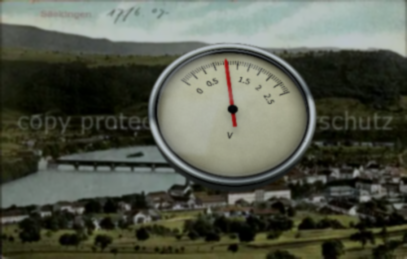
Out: 1
